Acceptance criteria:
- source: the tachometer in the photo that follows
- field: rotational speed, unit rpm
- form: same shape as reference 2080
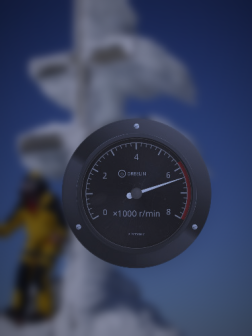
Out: 6400
